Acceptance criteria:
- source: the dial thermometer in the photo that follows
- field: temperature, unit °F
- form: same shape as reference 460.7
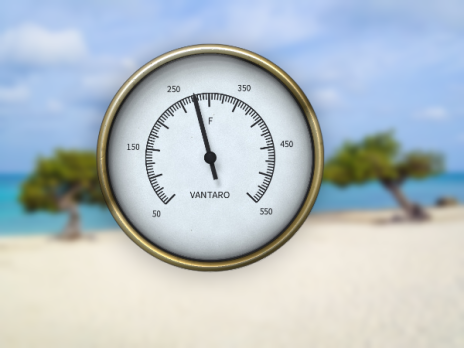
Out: 275
